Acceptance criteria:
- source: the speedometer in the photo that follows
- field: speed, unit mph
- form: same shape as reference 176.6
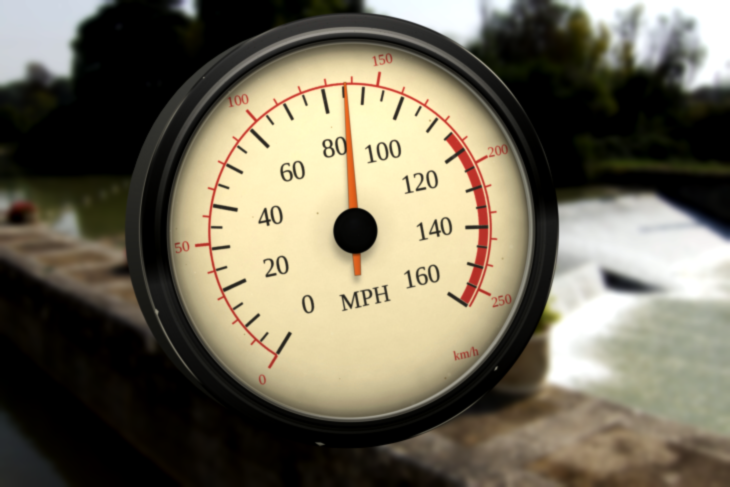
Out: 85
